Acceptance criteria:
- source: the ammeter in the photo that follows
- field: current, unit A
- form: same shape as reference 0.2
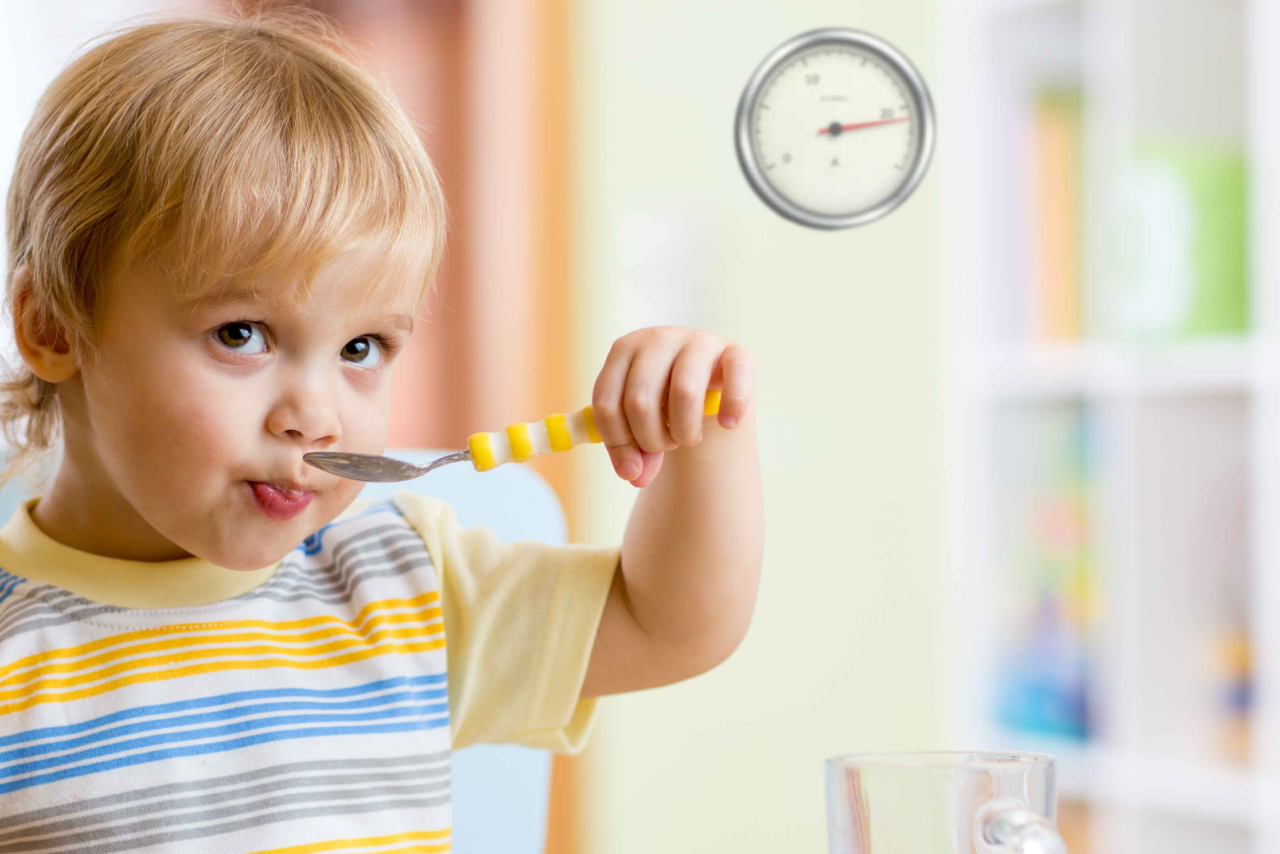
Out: 21
